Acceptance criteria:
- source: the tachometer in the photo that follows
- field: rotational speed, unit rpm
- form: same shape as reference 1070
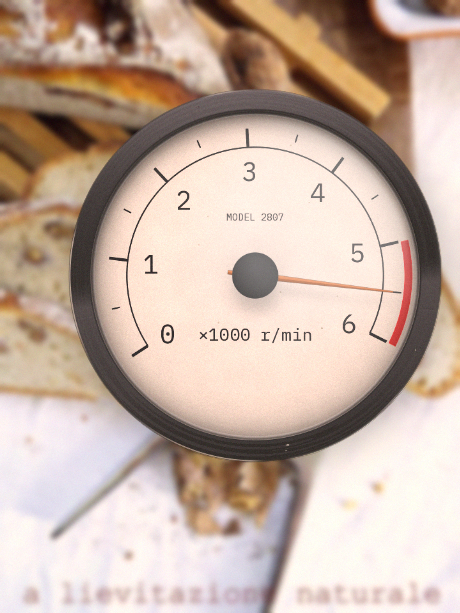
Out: 5500
